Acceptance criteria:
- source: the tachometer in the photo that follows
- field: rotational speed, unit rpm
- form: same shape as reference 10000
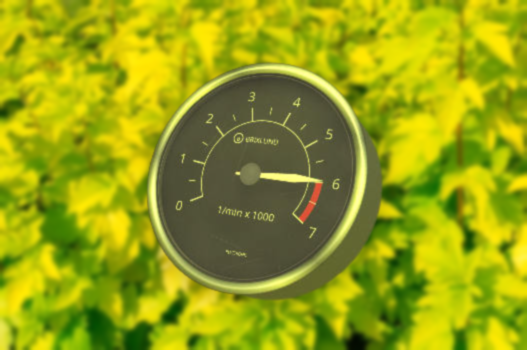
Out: 6000
